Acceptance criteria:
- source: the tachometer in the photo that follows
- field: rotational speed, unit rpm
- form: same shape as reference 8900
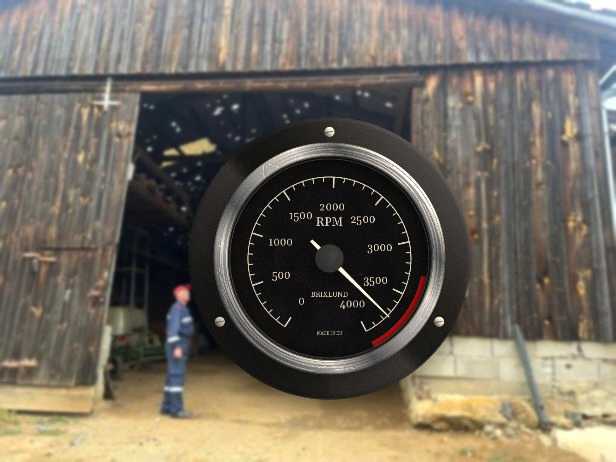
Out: 3750
